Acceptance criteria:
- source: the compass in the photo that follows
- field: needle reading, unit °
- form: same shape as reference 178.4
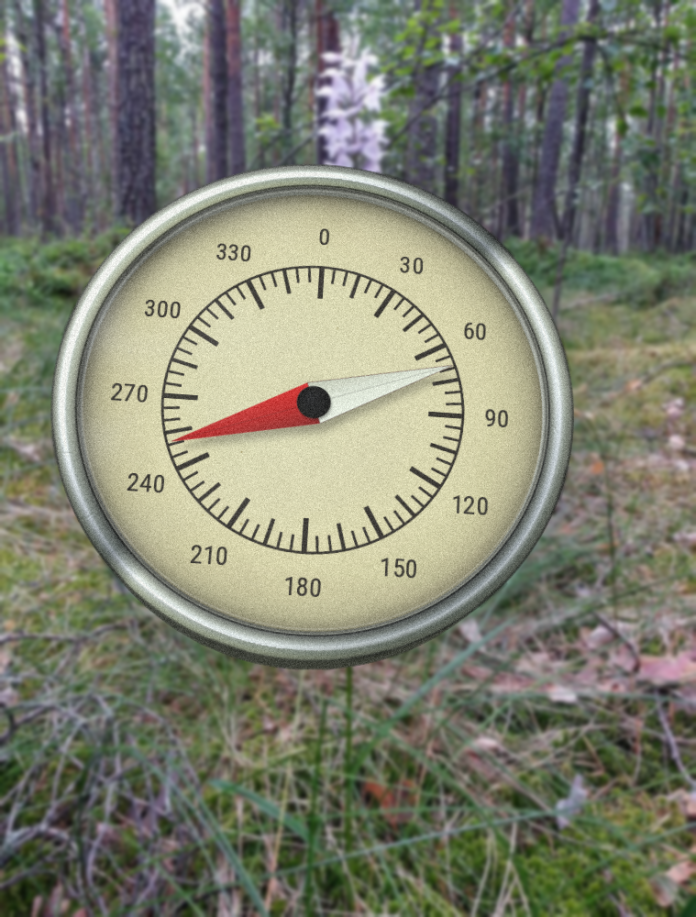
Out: 250
